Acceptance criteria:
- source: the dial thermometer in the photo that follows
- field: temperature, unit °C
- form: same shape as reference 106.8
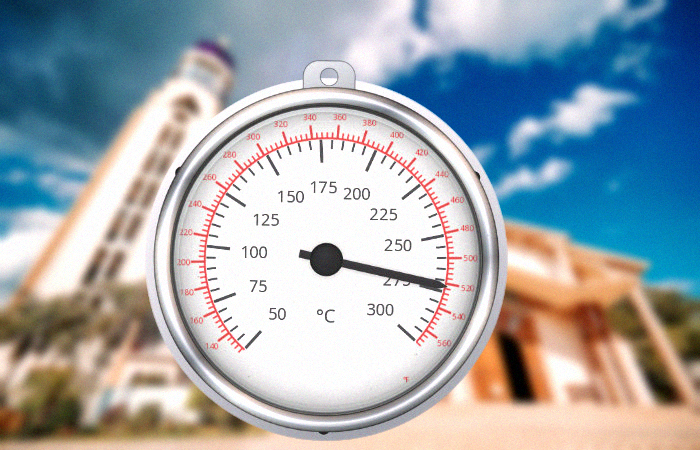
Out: 272.5
